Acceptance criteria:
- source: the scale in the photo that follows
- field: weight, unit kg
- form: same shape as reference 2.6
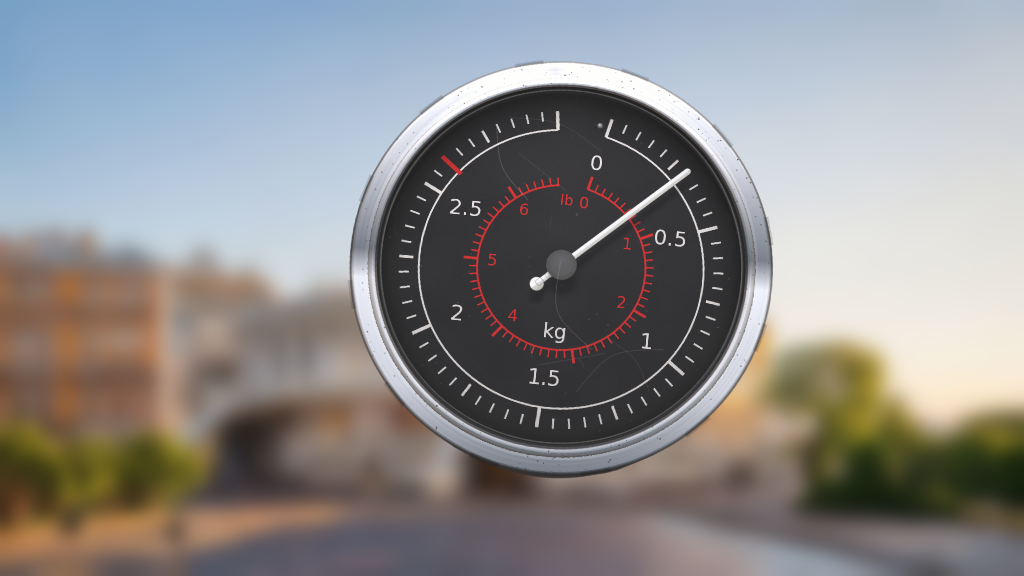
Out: 0.3
